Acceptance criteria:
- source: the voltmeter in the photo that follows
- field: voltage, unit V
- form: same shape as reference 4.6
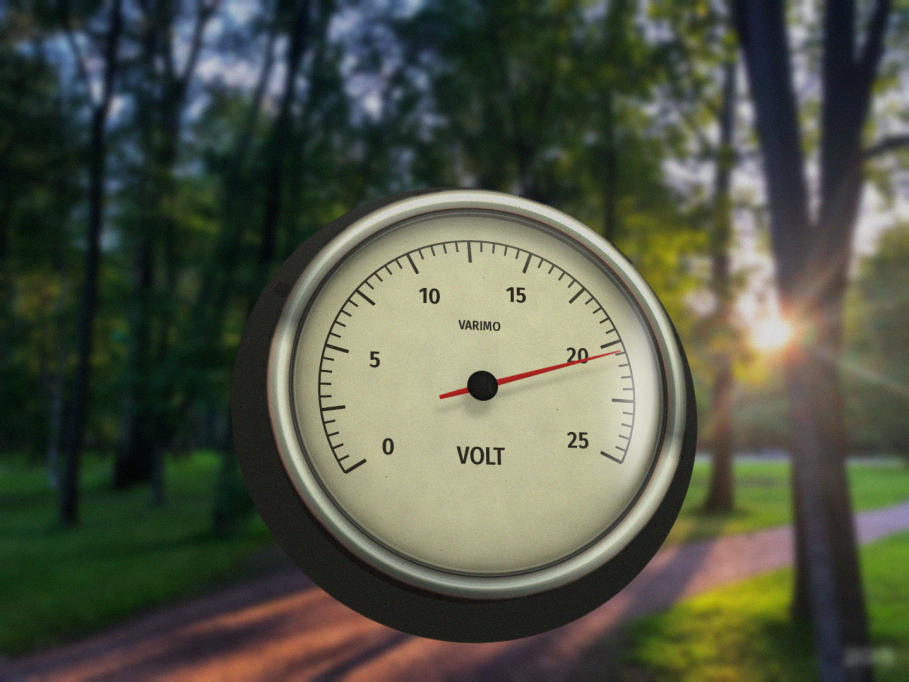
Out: 20.5
